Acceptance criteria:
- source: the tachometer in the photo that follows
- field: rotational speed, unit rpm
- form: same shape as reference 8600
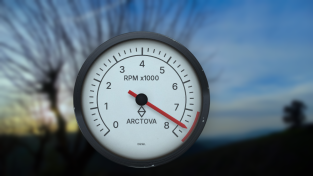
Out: 7600
